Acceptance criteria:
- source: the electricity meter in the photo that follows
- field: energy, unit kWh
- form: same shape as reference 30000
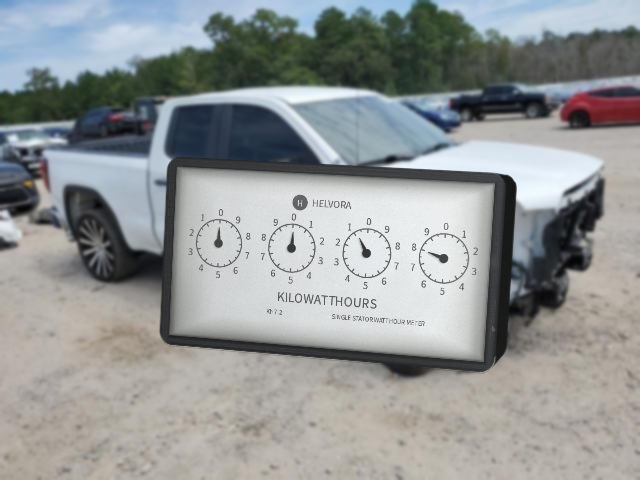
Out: 8
